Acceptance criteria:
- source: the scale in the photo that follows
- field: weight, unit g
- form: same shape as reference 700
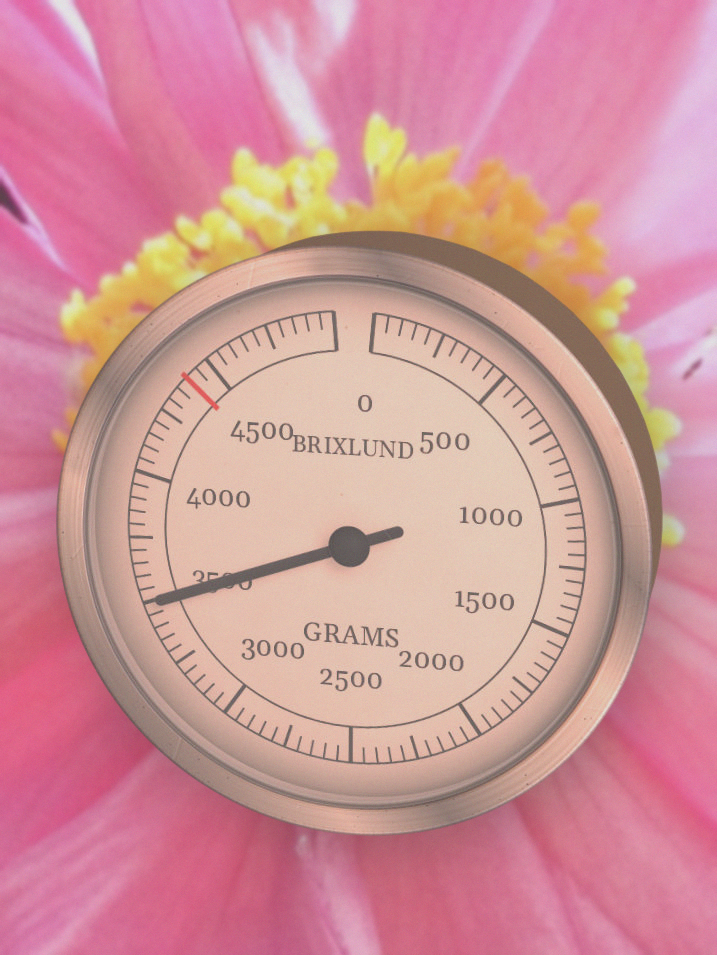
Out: 3500
